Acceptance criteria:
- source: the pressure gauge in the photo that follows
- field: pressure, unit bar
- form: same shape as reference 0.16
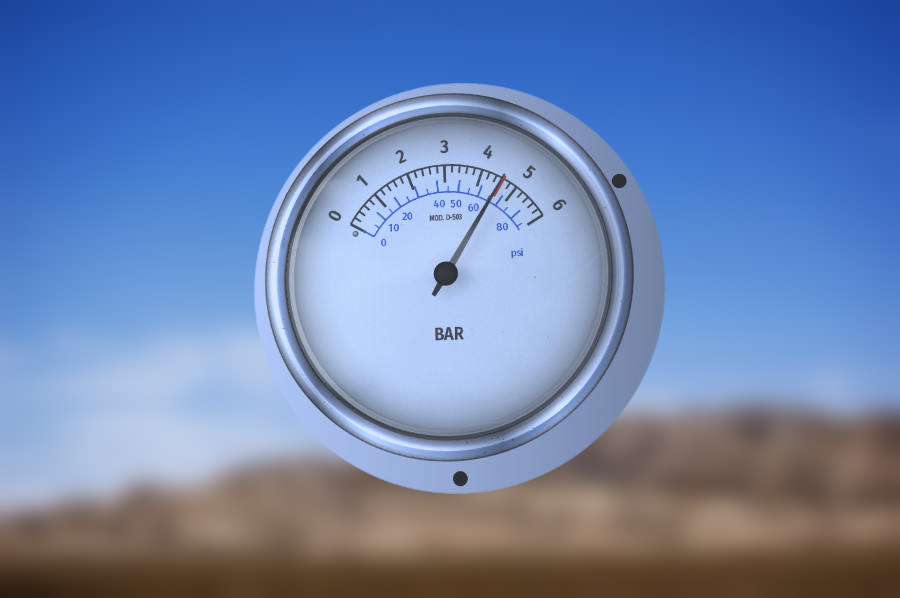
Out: 4.6
